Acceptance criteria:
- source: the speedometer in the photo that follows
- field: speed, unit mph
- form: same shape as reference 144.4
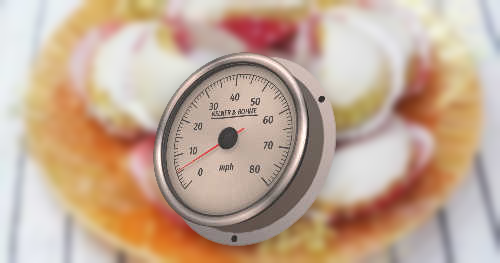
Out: 5
